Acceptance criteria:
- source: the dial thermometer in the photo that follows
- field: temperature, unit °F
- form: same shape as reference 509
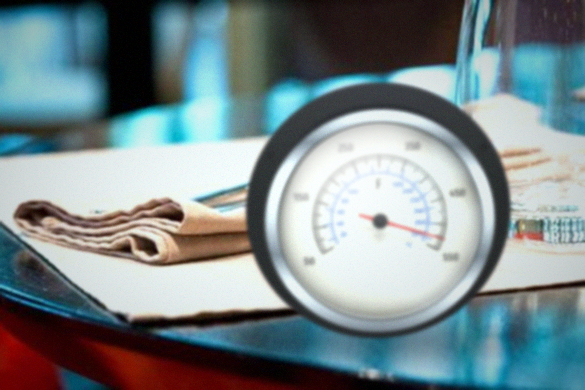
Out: 525
